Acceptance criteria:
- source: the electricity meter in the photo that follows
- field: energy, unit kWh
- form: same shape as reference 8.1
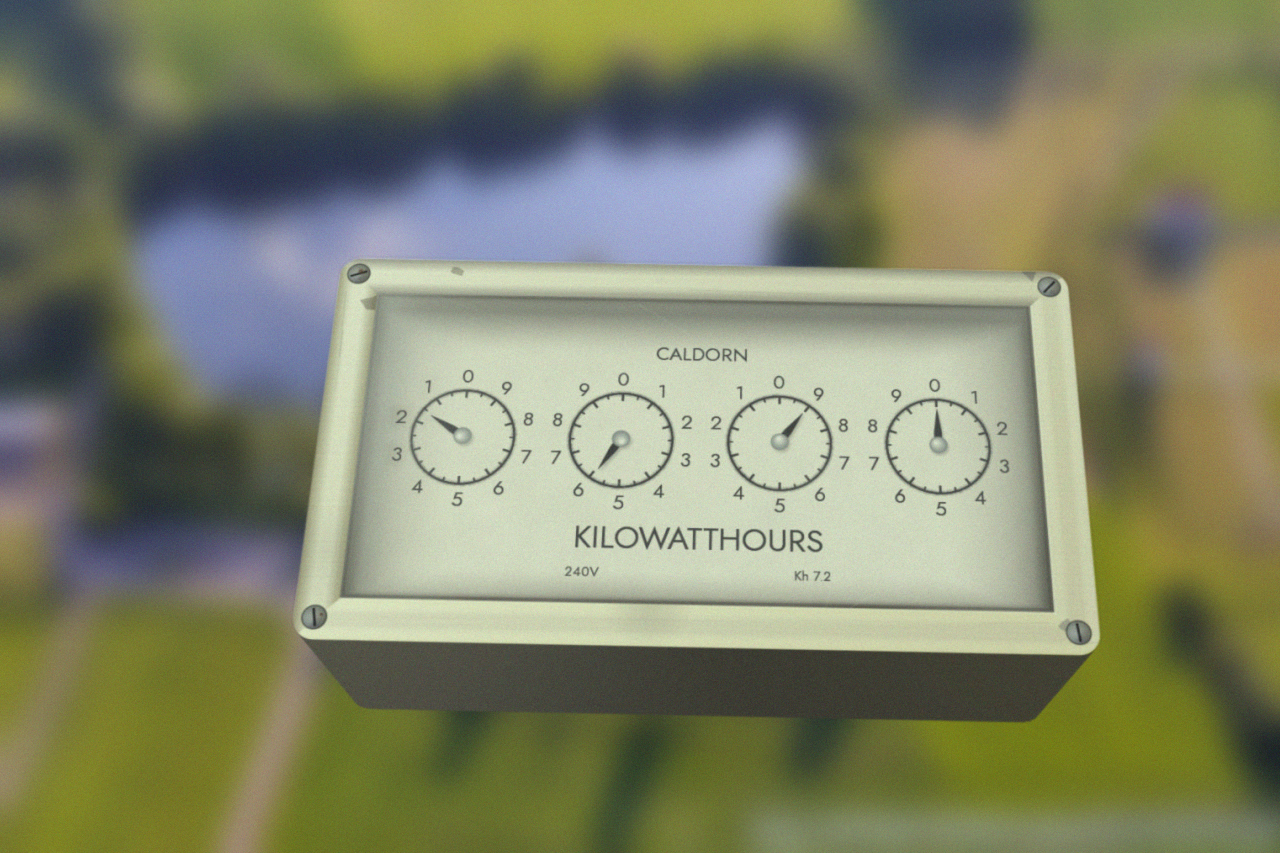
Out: 1590
